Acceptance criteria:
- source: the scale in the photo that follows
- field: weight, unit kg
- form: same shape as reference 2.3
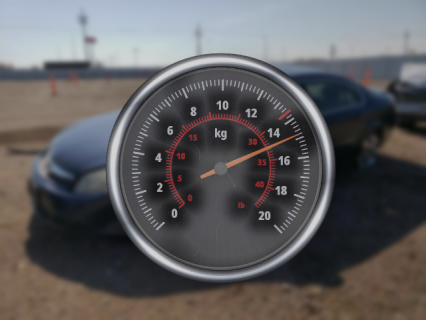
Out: 14.8
